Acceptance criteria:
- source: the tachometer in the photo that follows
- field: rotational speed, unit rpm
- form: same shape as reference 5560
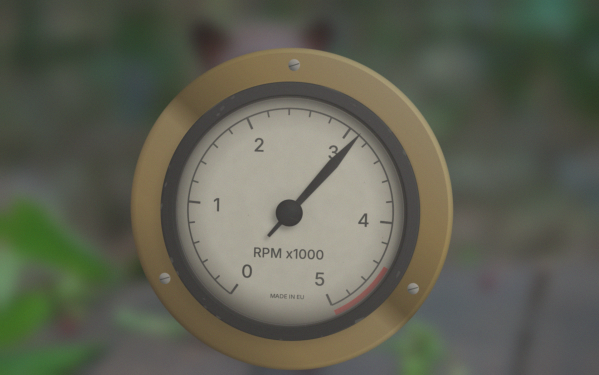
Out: 3100
